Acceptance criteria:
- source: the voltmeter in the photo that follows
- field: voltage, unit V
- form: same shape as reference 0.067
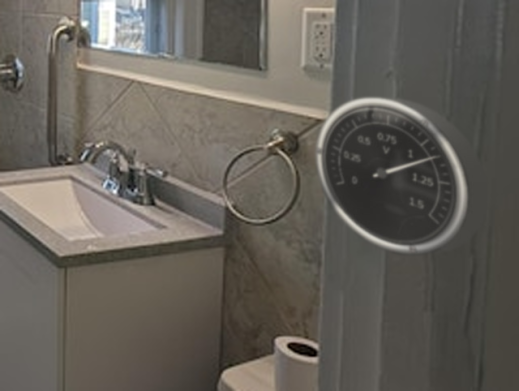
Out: 1.1
